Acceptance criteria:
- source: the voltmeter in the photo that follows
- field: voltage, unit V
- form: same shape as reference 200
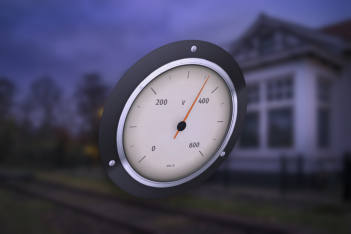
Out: 350
